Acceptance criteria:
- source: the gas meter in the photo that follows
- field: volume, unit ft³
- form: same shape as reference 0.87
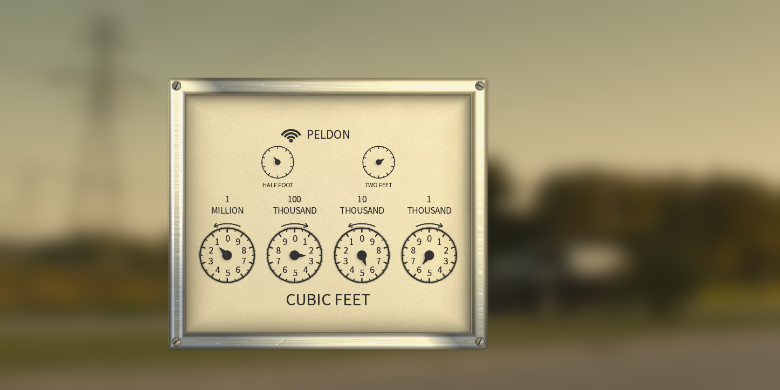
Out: 125600
